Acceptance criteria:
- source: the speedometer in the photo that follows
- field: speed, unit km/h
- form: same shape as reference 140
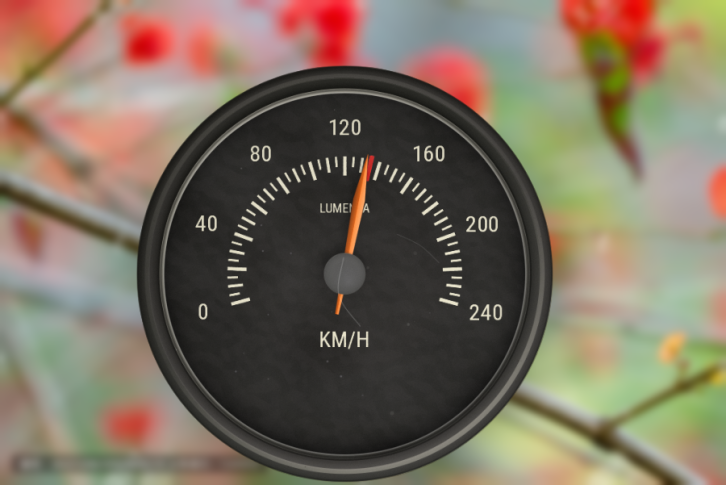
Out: 132.5
